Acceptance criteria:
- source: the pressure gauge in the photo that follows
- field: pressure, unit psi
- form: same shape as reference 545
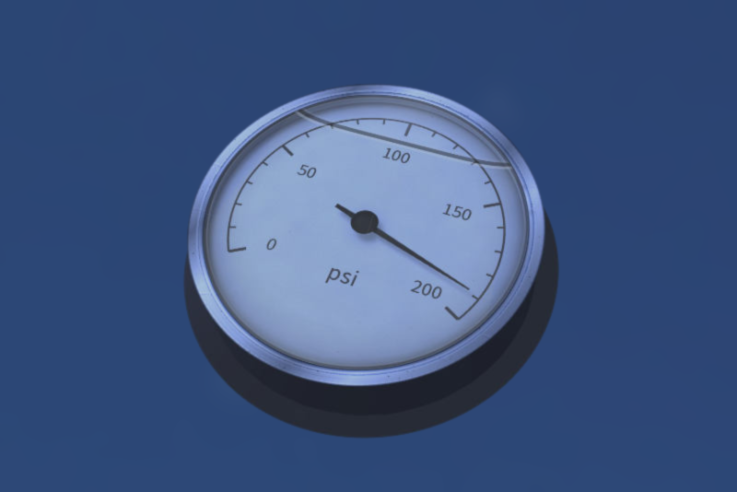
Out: 190
